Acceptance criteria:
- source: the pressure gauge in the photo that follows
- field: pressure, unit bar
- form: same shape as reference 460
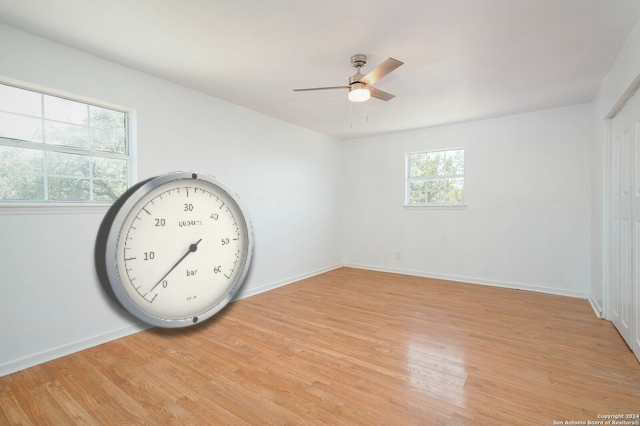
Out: 2
